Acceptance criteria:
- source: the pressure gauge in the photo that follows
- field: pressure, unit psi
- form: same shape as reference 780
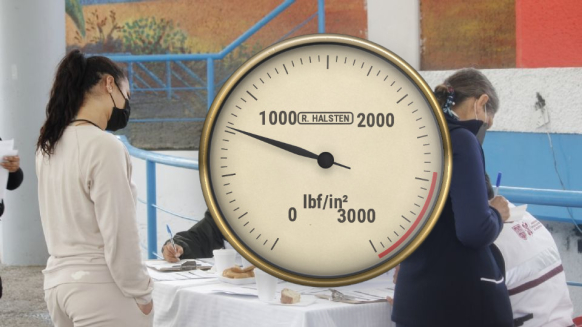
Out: 775
